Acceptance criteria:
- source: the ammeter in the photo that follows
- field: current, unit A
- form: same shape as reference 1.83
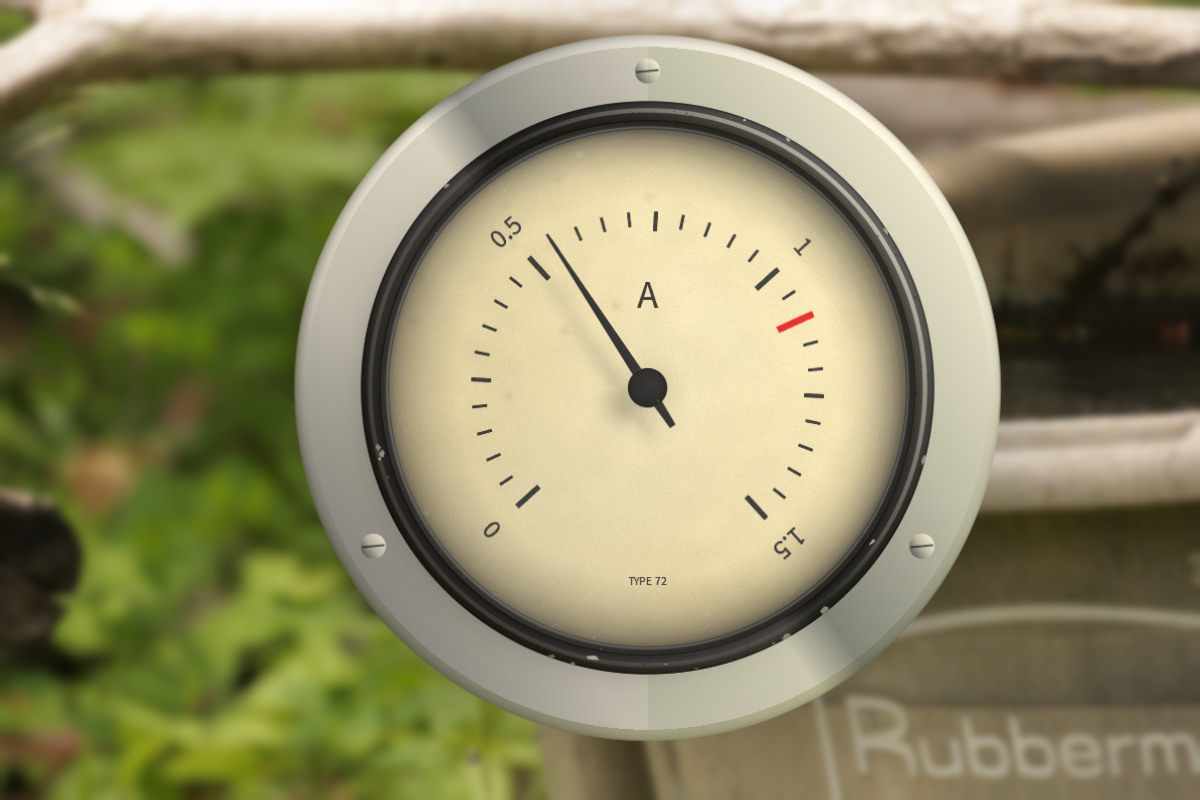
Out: 0.55
